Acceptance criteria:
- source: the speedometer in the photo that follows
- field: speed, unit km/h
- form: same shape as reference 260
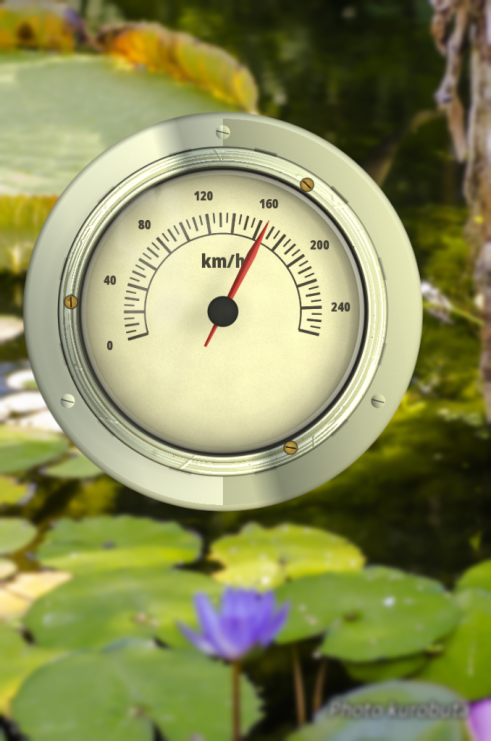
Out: 165
